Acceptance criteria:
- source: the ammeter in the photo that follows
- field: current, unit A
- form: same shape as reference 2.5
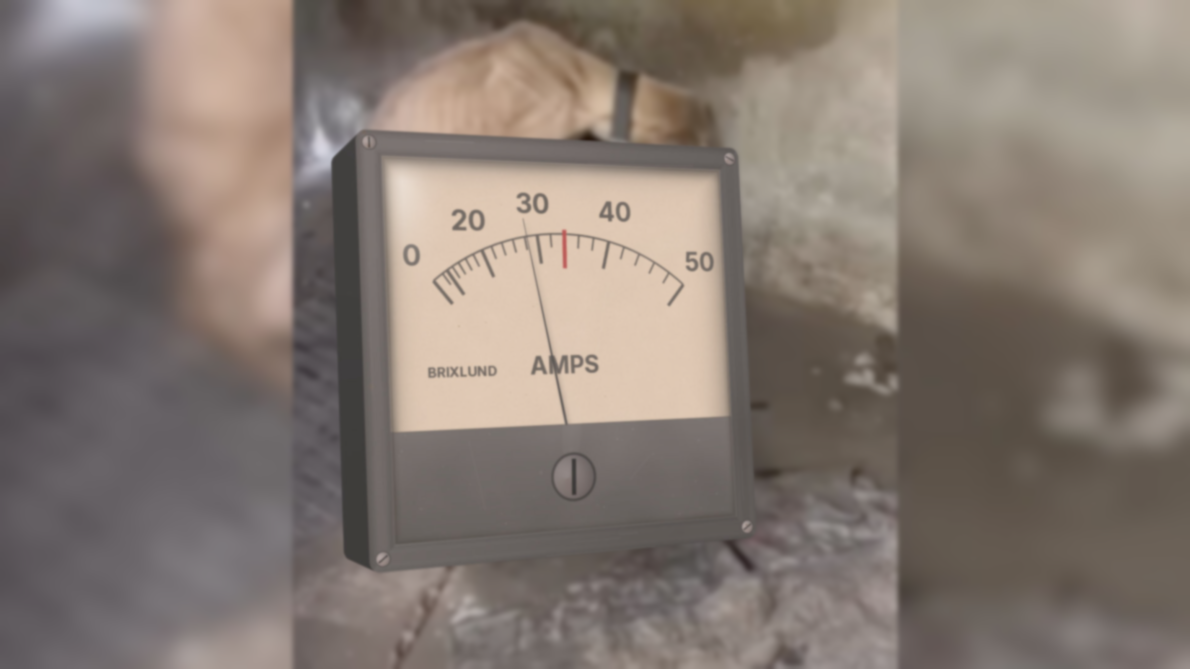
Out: 28
